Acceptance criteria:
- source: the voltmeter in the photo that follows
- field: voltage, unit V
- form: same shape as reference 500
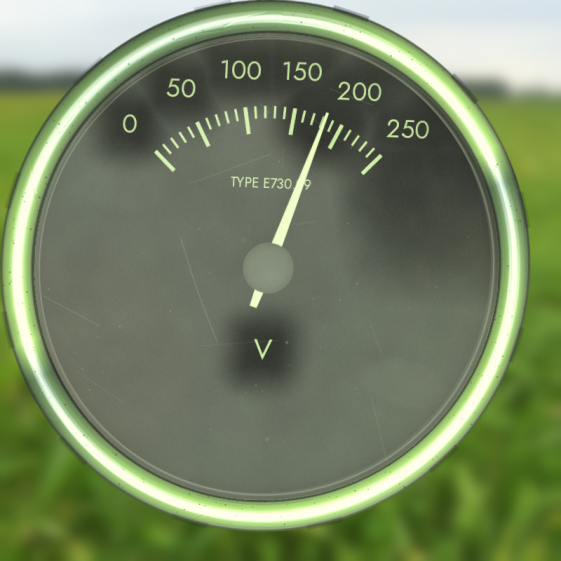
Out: 180
